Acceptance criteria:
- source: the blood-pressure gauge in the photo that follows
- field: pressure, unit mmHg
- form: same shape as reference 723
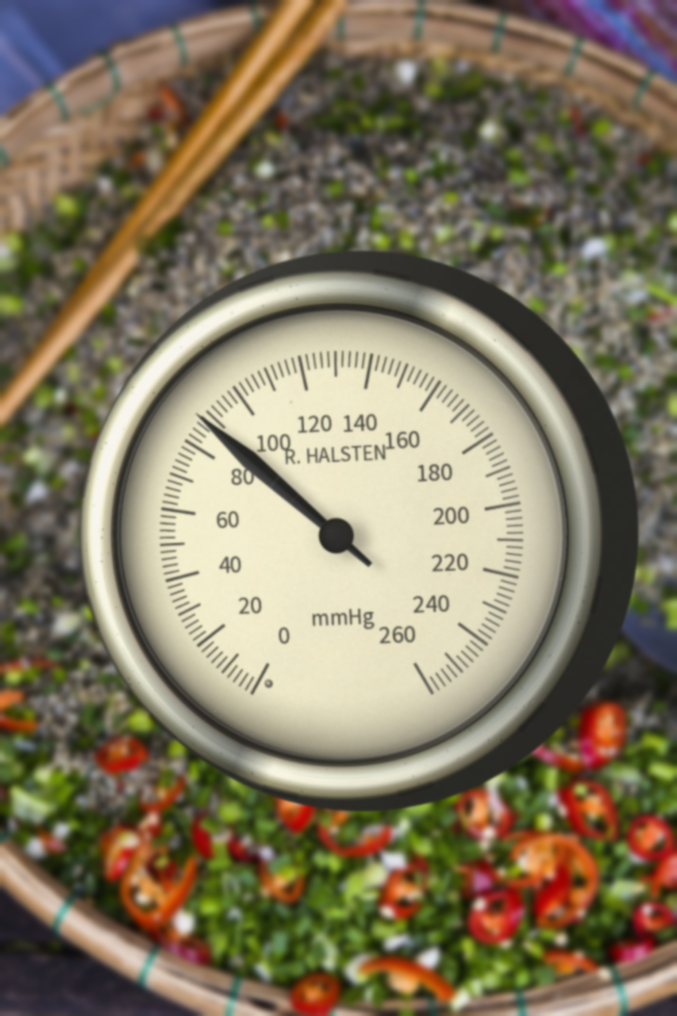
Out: 88
